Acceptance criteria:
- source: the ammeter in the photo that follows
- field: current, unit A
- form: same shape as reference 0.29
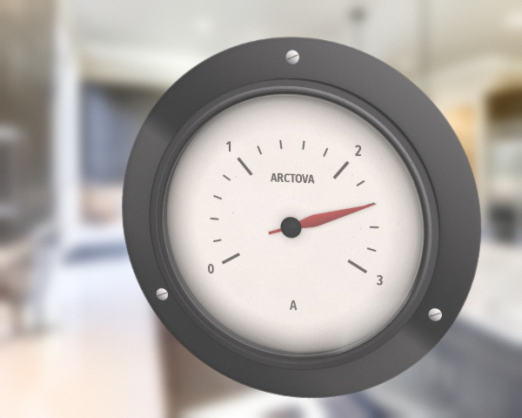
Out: 2.4
